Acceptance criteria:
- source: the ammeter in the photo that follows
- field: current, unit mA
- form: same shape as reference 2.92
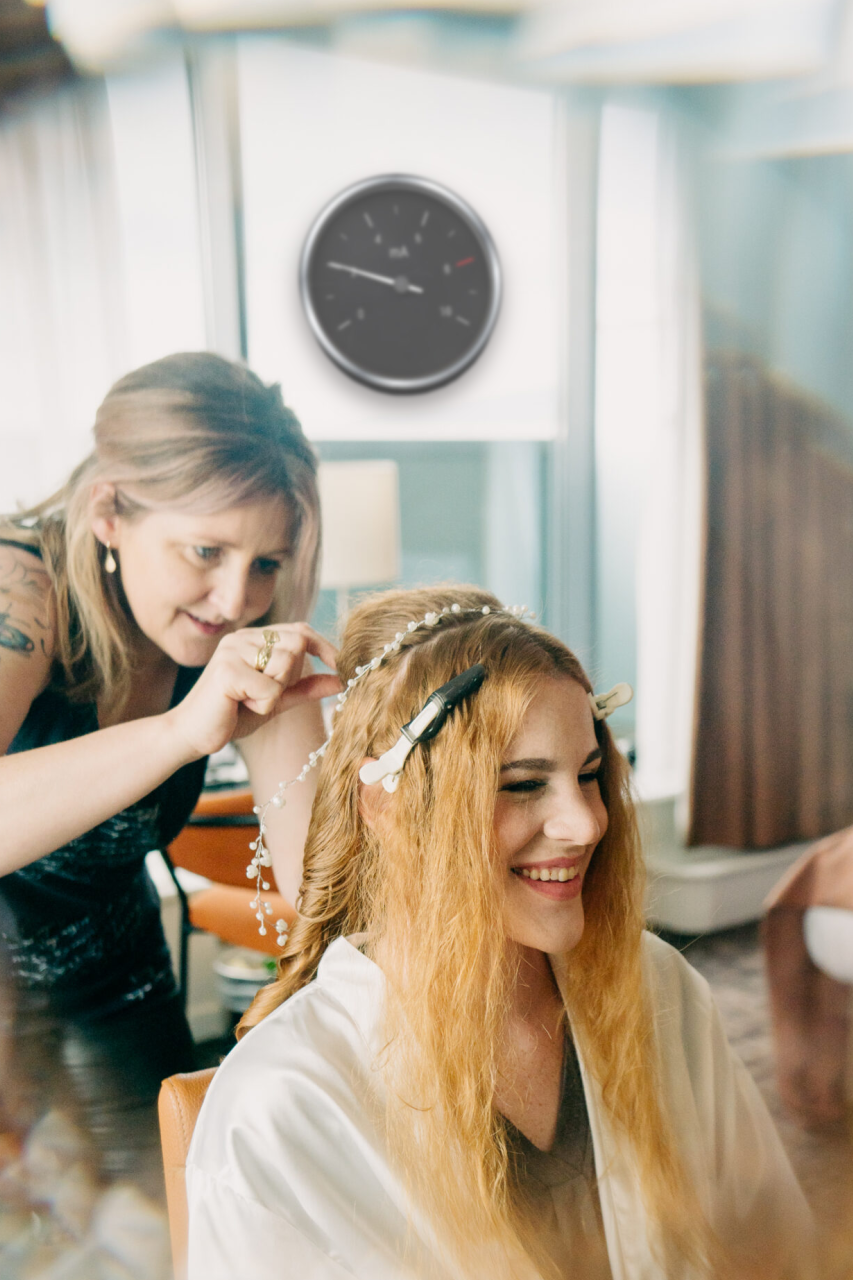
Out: 2
